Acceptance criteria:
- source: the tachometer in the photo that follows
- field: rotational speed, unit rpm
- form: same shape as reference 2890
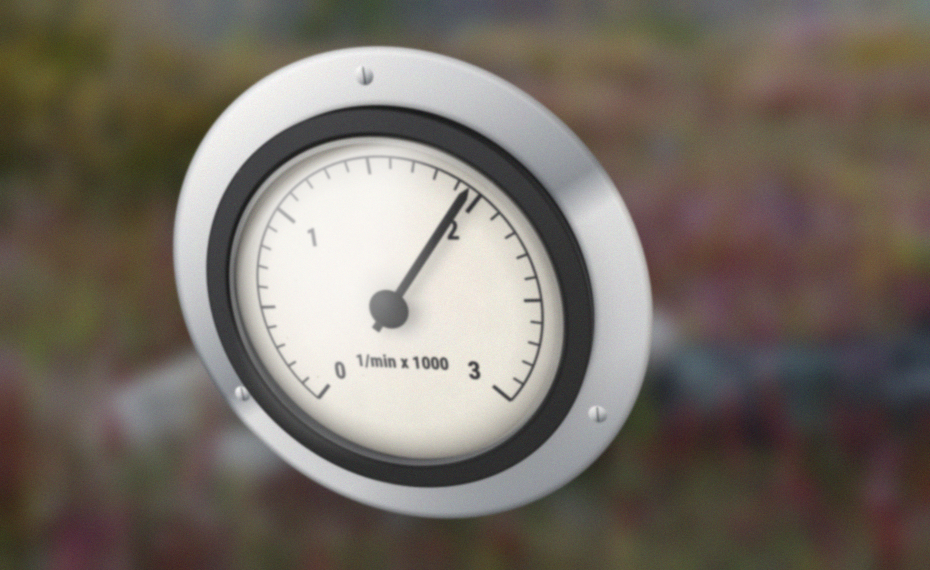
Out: 1950
